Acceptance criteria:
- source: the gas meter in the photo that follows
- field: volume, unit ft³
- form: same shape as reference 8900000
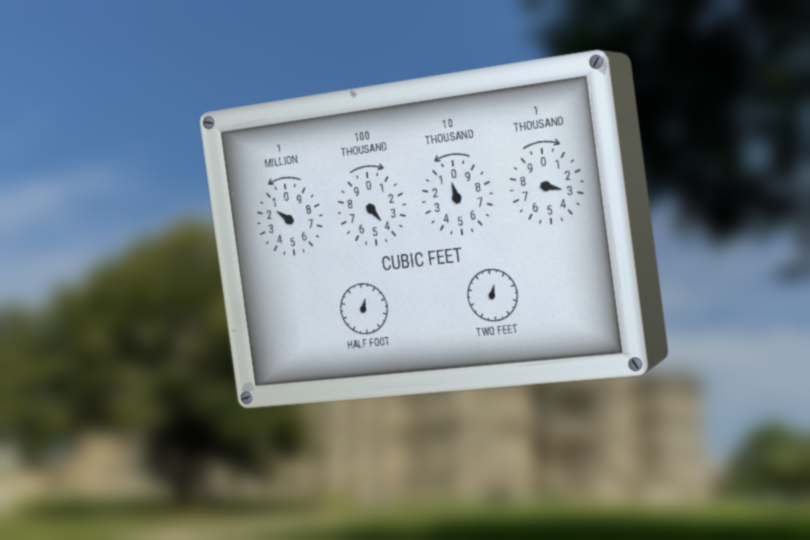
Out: 140300
